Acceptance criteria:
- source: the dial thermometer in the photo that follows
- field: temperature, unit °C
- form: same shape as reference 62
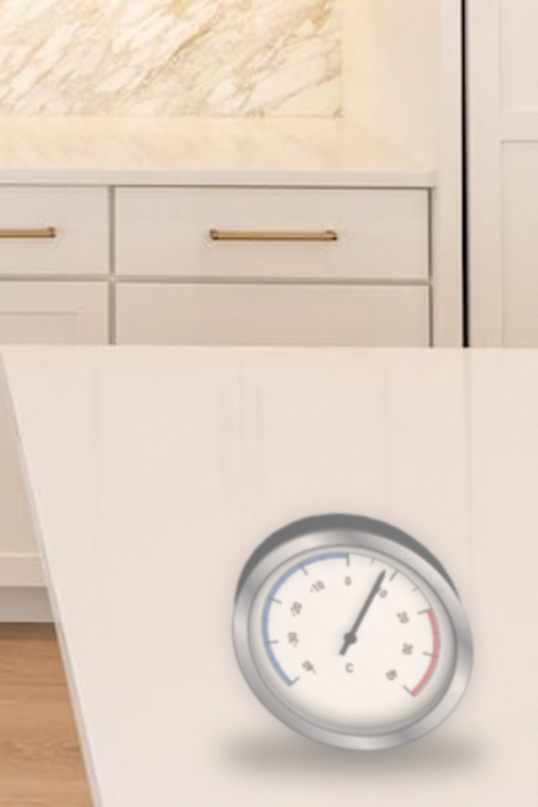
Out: 7.5
